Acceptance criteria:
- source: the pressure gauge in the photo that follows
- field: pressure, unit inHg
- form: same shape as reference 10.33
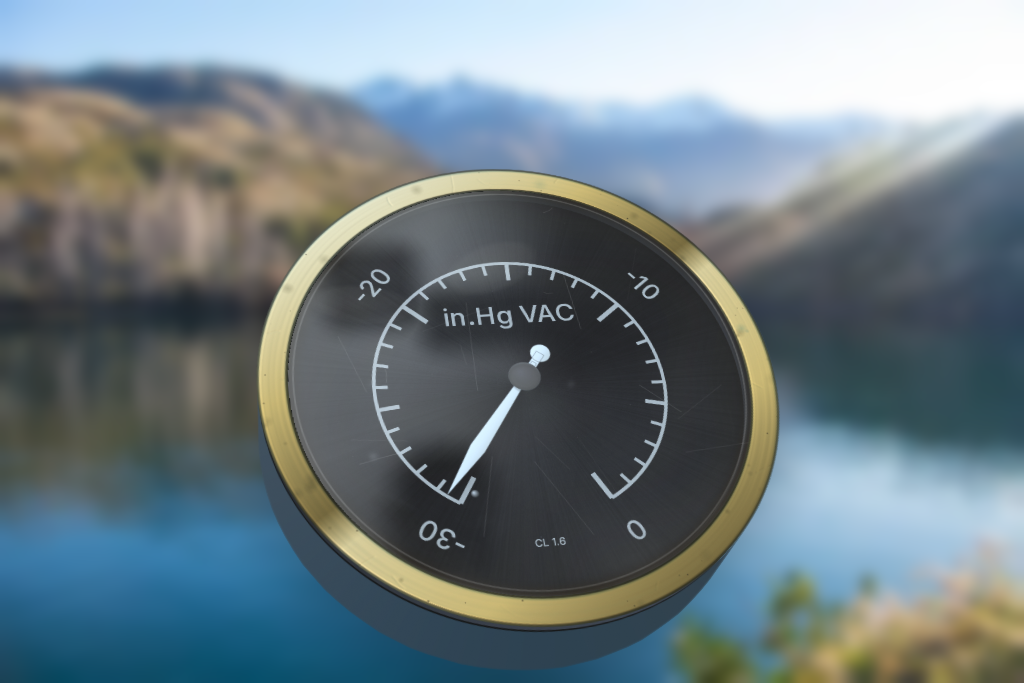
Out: -29.5
